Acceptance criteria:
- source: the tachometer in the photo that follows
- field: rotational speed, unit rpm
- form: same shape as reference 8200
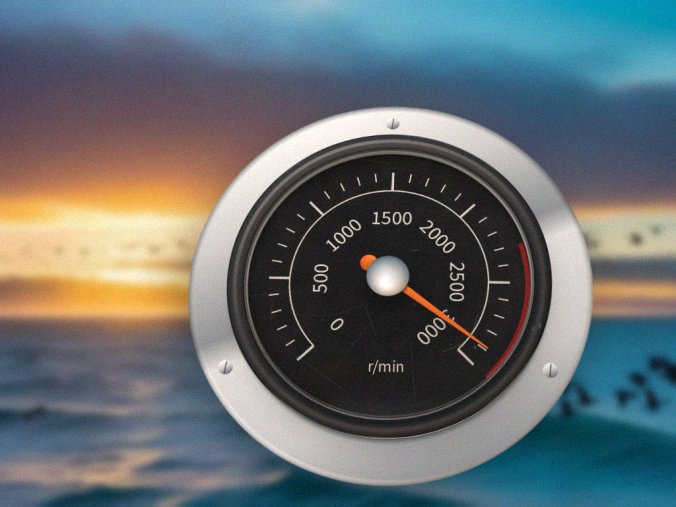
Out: 2900
